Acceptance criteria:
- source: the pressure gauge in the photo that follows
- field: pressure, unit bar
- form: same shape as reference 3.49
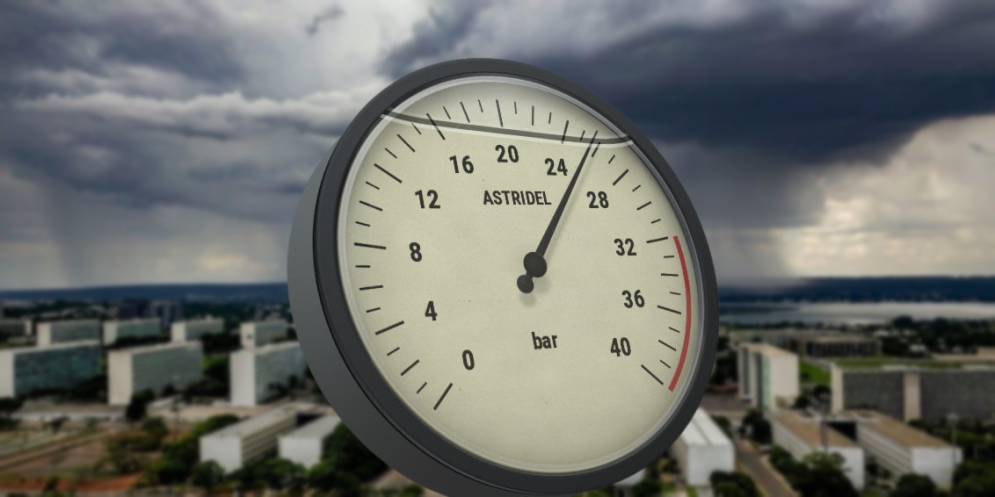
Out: 25.5
